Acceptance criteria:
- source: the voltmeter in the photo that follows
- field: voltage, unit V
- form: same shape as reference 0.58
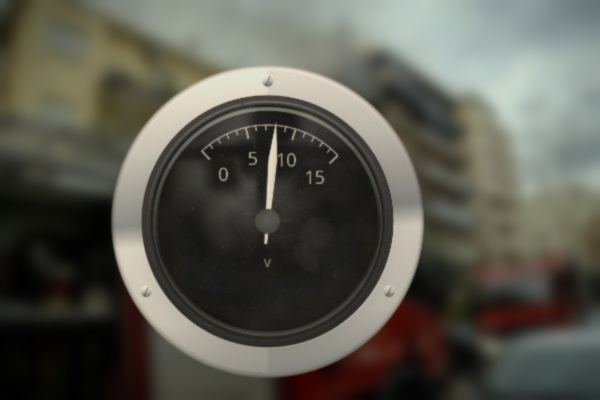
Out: 8
